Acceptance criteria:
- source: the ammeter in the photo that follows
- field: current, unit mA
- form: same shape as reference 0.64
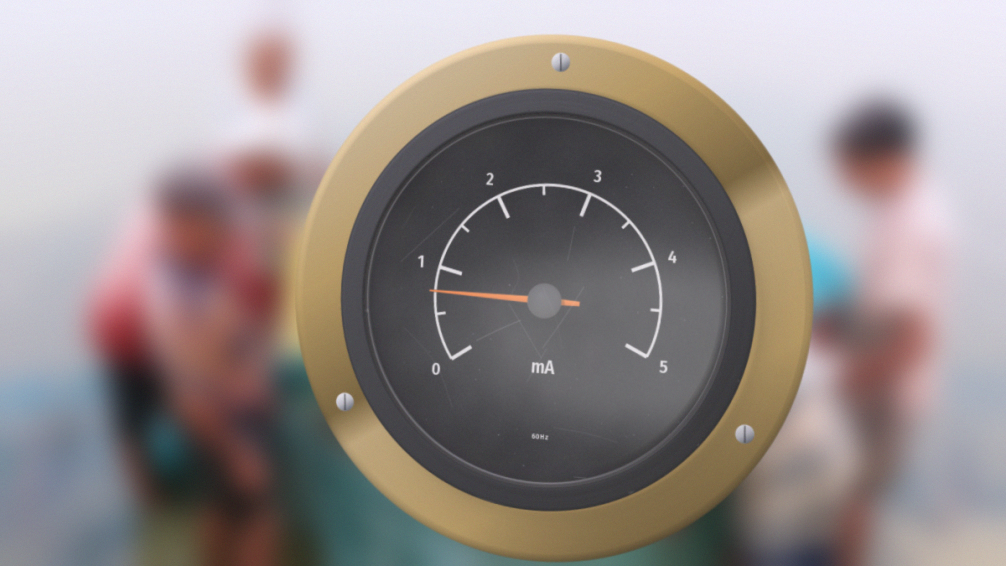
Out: 0.75
